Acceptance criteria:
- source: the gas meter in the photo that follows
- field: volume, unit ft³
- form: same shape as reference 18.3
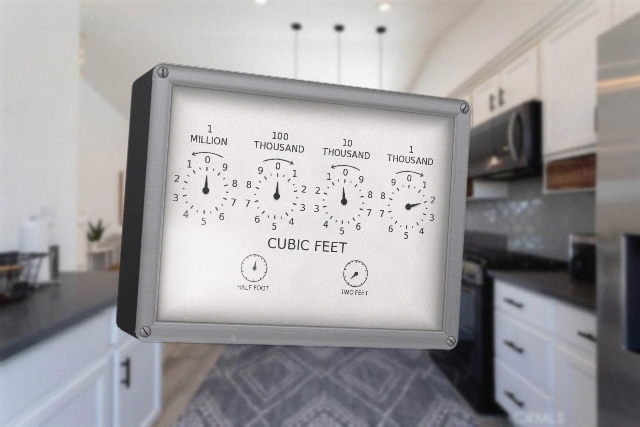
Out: 200
